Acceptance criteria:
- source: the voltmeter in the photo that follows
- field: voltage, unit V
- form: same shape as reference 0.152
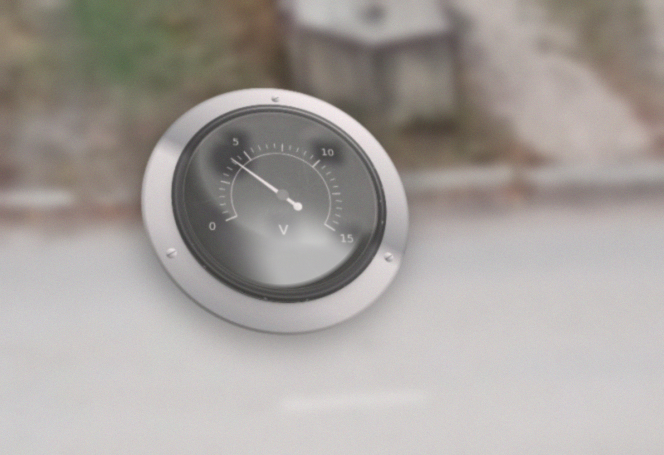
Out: 4
